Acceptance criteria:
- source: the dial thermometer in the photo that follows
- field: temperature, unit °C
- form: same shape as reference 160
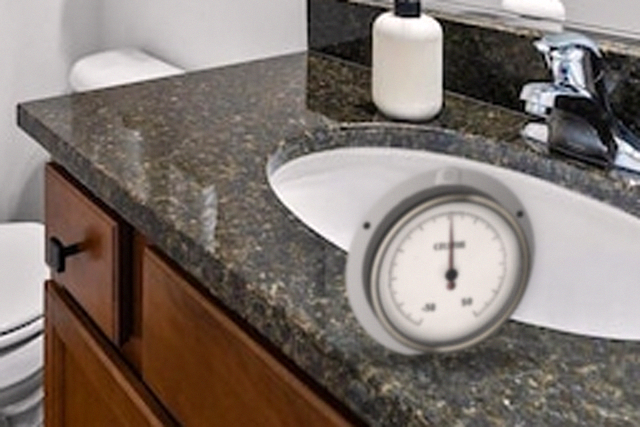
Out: 0
